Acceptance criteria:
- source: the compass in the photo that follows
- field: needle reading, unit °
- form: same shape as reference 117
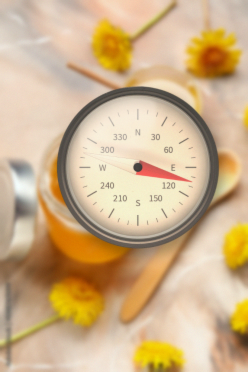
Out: 105
